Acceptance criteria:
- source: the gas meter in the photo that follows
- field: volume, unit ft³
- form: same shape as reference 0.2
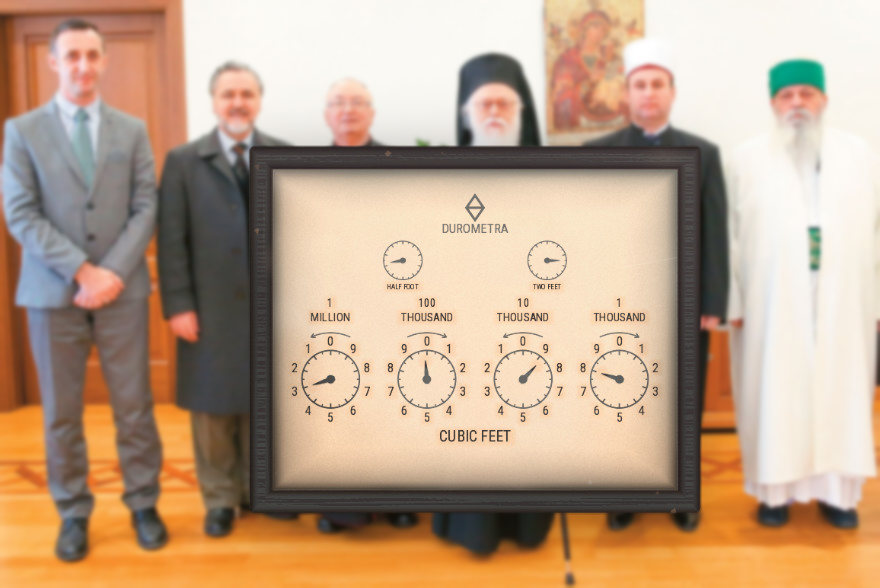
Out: 298800
